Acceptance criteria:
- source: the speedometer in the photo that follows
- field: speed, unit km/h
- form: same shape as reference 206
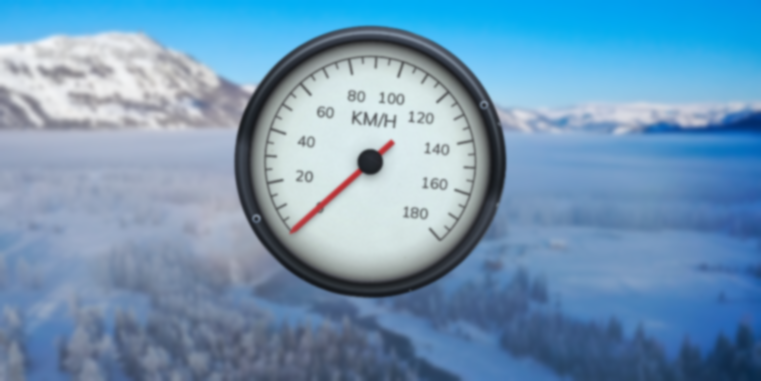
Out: 0
